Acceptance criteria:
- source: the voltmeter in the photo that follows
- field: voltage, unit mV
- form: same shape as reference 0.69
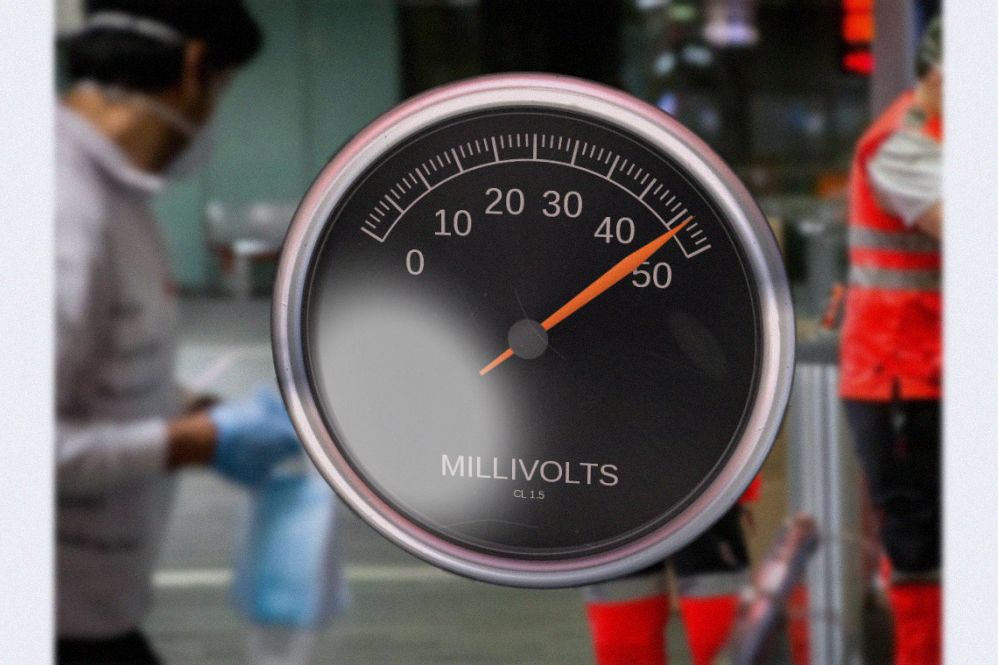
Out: 46
